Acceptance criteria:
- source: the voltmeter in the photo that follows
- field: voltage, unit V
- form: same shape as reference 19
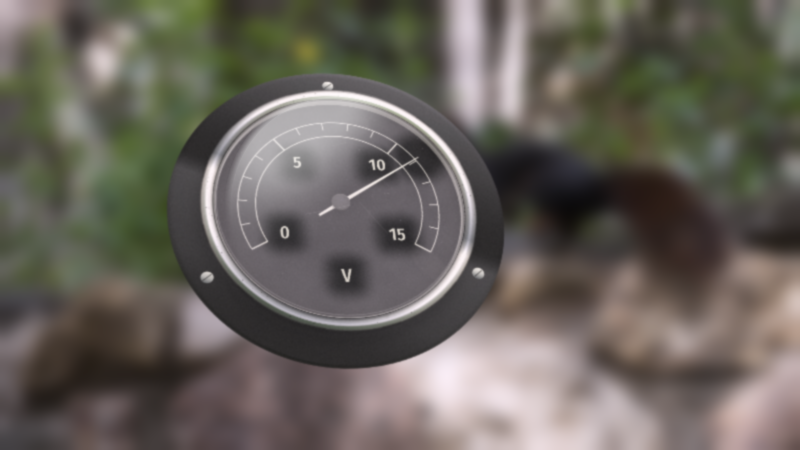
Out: 11
